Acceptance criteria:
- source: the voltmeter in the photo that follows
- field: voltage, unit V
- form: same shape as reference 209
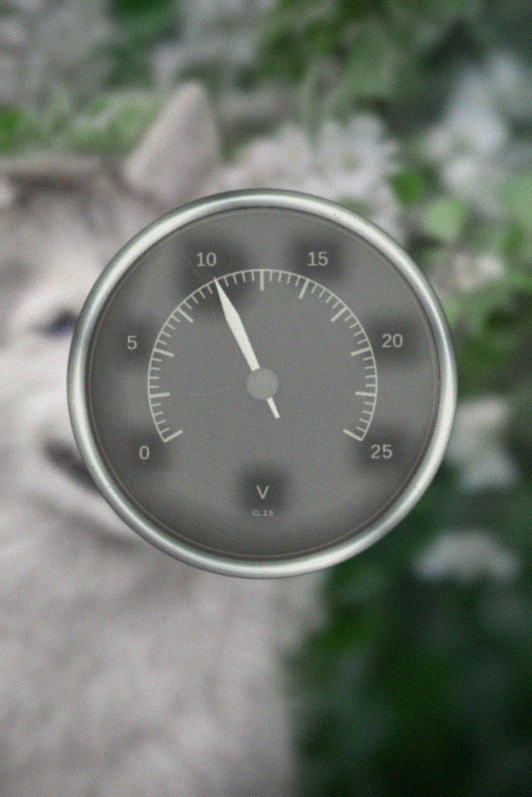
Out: 10
